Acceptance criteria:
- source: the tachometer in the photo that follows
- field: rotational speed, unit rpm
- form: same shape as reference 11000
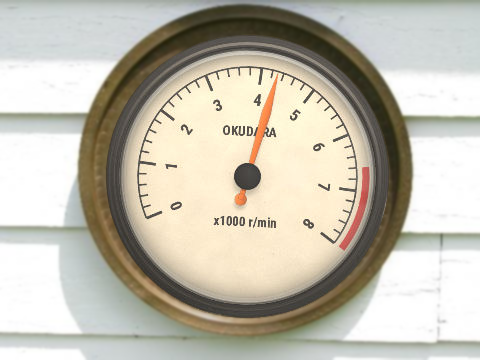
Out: 4300
